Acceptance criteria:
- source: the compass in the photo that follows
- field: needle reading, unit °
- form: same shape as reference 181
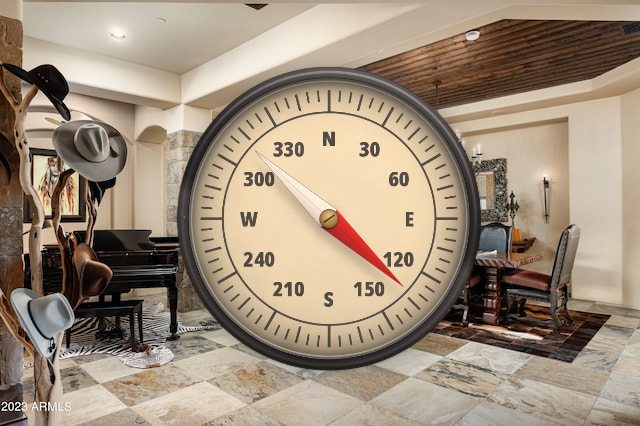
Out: 132.5
